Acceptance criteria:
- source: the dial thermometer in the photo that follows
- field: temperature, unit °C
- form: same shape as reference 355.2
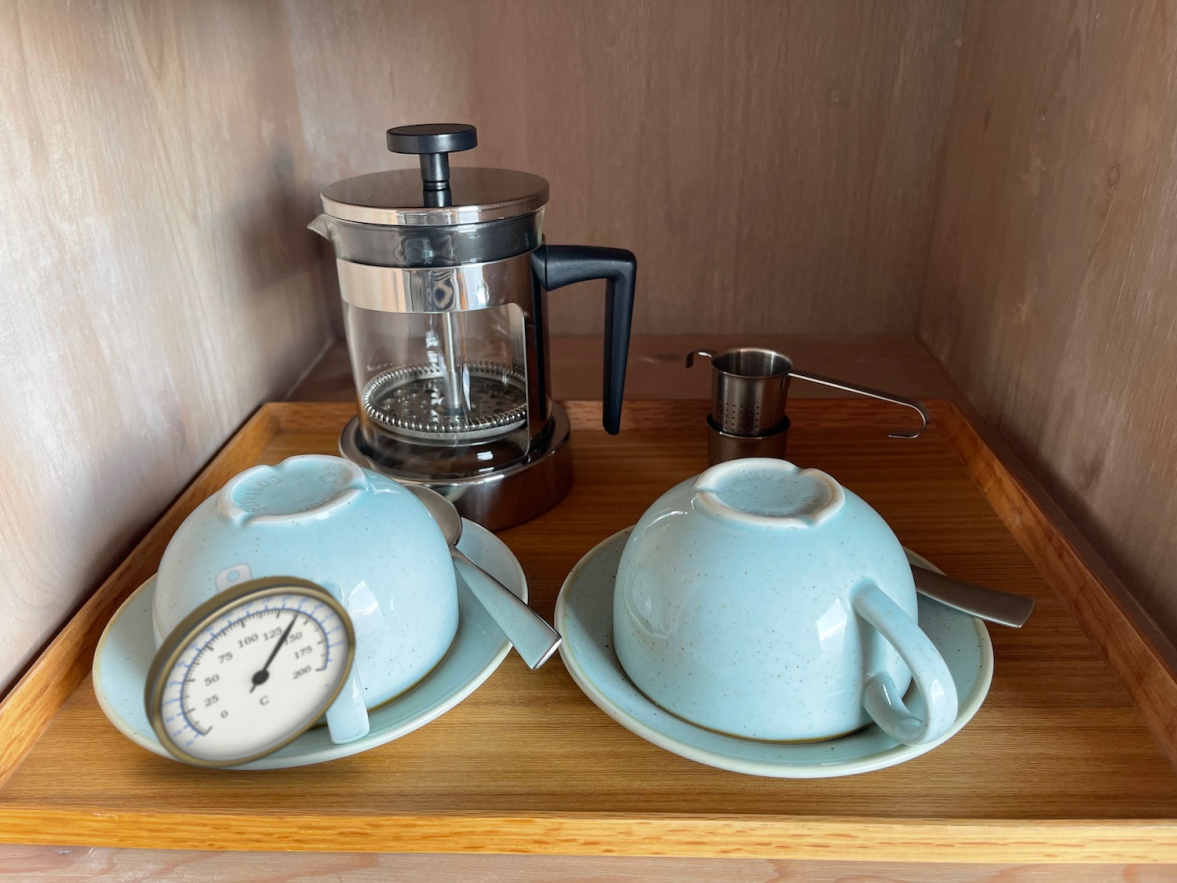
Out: 137.5
